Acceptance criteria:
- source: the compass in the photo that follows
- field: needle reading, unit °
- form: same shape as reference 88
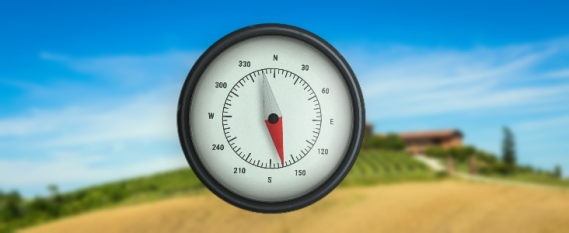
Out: 165
